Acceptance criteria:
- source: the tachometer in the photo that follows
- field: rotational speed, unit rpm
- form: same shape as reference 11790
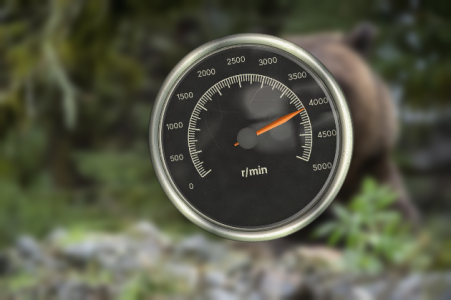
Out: 4000
